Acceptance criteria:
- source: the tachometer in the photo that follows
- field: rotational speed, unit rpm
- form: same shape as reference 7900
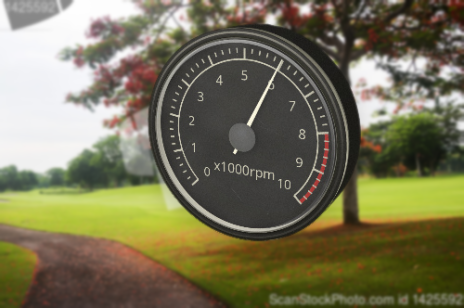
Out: 6000
